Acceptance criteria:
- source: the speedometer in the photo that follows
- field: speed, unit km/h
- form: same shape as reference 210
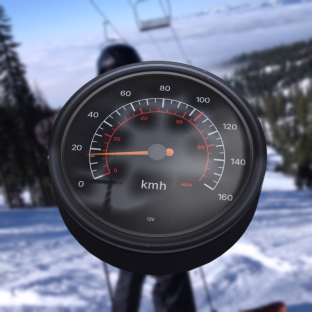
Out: 15
